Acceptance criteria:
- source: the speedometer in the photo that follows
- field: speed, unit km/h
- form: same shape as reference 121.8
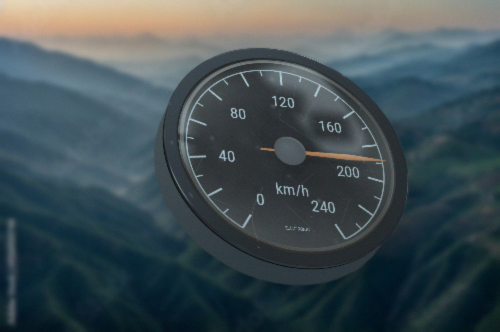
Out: 190
